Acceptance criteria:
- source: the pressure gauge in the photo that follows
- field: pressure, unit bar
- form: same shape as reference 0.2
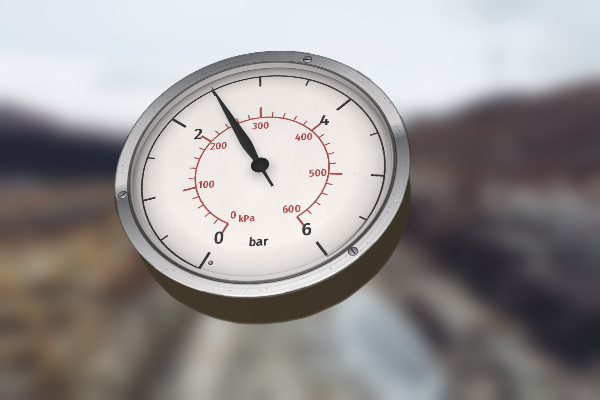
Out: 2.5
